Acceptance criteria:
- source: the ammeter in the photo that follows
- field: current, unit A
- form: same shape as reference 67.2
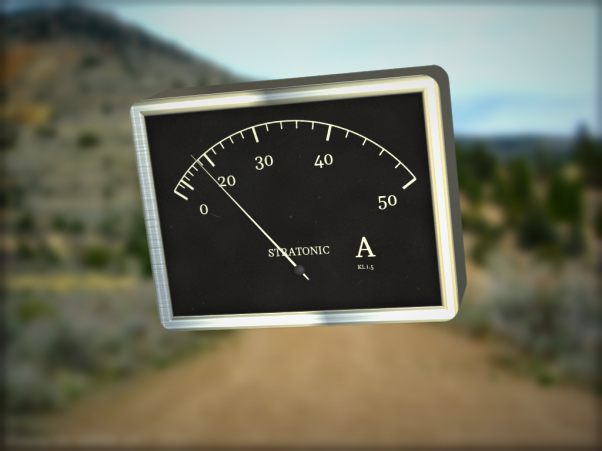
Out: 18
